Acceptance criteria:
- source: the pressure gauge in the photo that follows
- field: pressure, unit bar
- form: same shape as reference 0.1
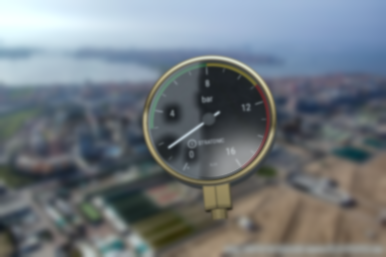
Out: 1.5
